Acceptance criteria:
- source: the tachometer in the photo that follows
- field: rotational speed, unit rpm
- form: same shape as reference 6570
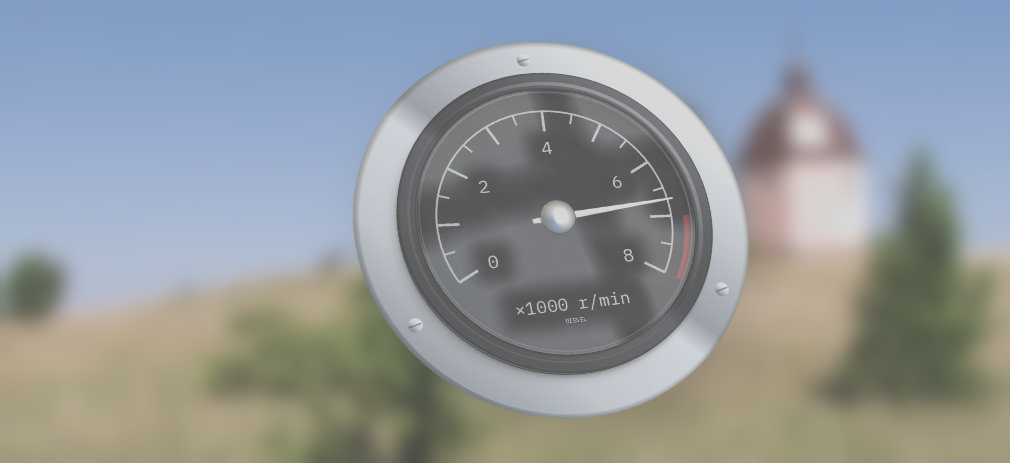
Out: 6750
